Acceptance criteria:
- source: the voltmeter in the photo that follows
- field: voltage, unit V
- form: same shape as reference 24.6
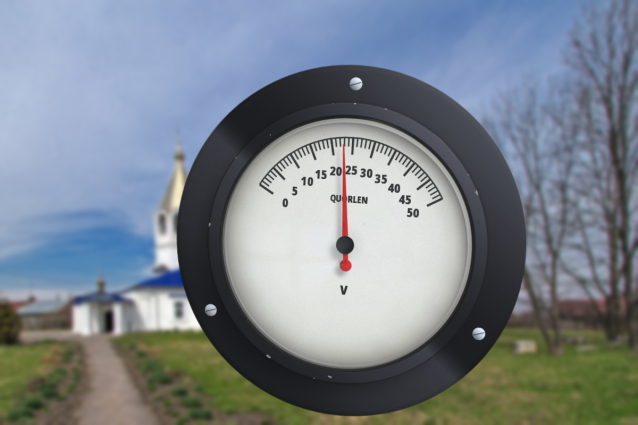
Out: 23
